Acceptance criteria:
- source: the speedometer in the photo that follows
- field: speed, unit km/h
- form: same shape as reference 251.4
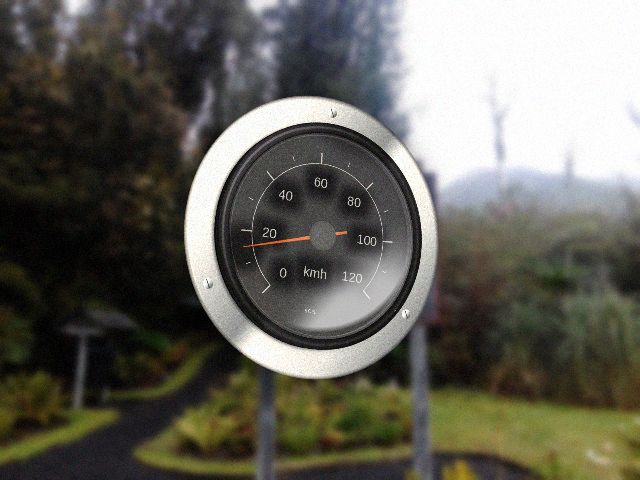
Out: 15
